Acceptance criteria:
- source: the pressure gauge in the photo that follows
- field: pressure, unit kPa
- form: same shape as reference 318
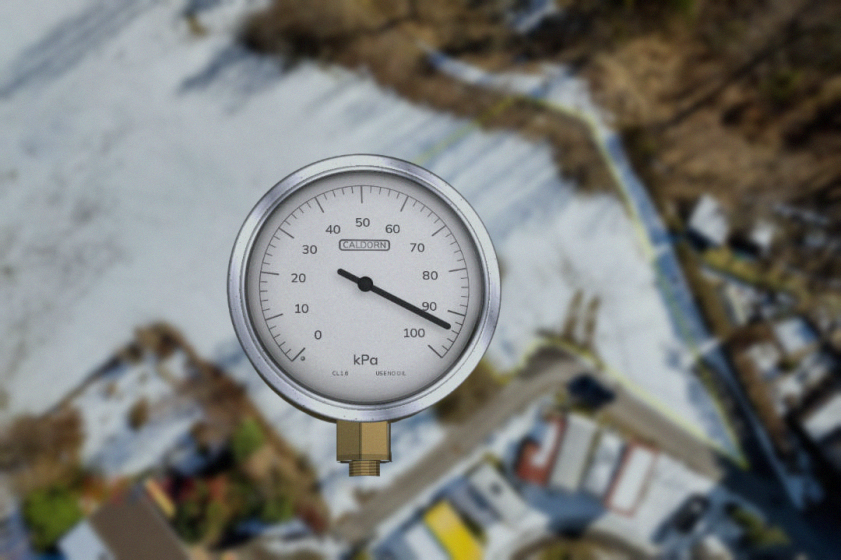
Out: 94
